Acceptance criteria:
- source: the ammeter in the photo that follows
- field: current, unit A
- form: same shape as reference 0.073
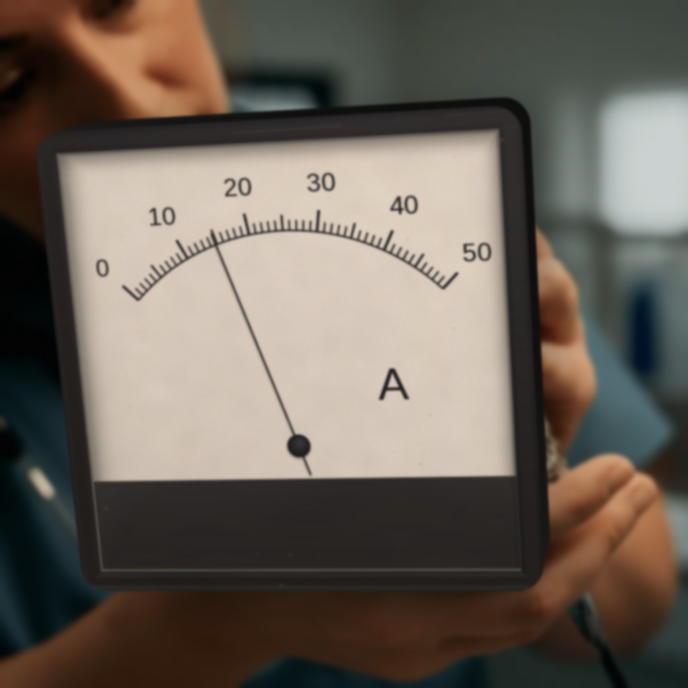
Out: 15
